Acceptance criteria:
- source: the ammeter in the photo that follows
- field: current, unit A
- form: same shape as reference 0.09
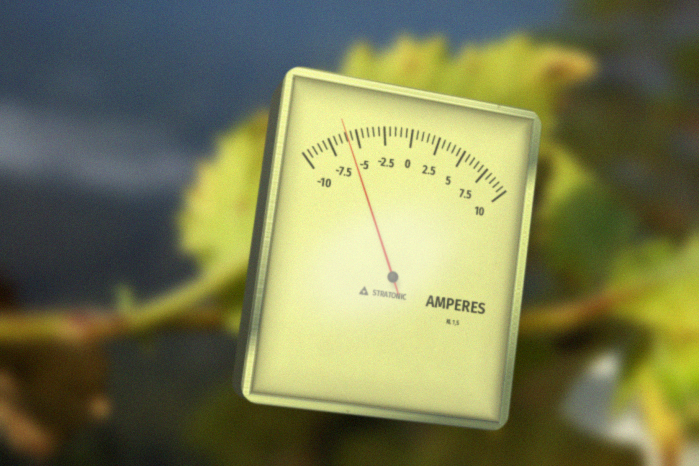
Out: -6
